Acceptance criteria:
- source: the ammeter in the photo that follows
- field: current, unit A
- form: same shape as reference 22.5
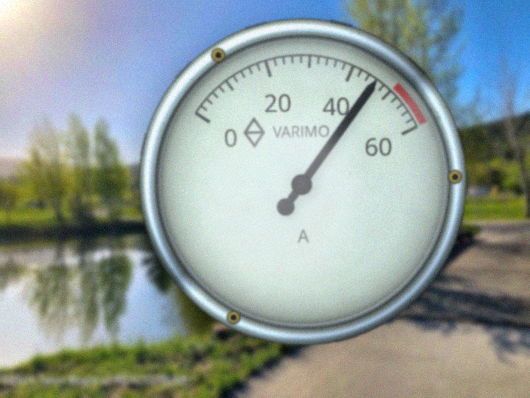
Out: 46
